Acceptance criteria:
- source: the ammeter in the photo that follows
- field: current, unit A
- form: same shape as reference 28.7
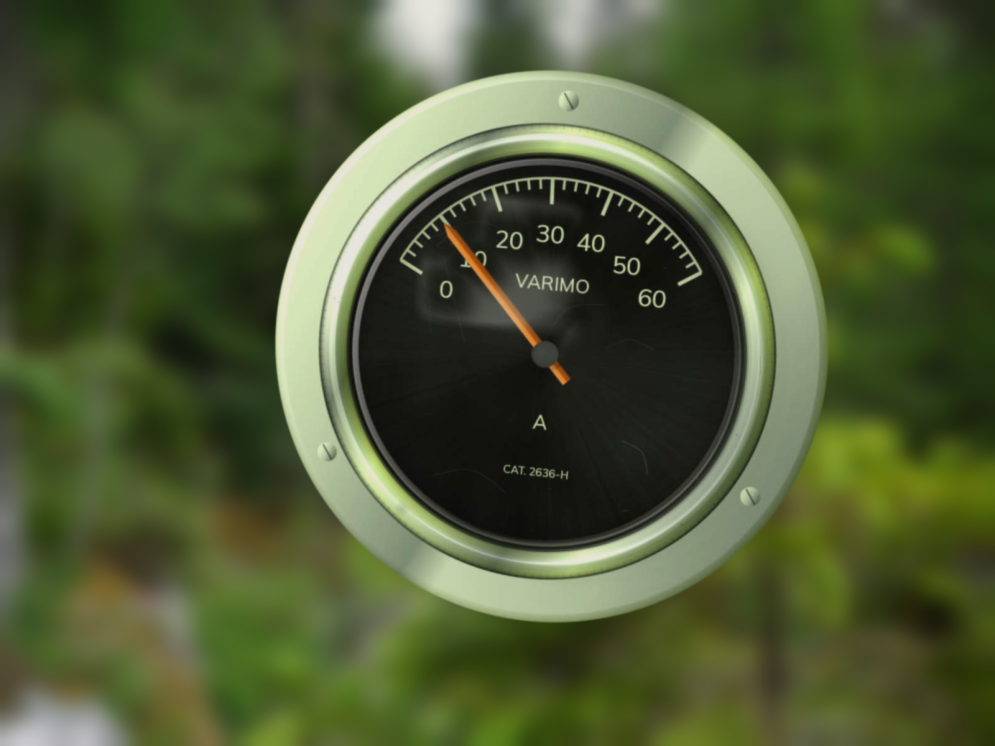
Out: 10
